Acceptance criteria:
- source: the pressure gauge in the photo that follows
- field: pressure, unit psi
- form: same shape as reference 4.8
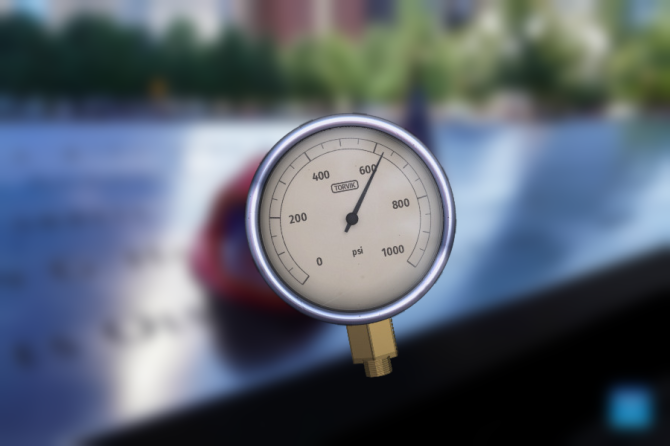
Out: 625
